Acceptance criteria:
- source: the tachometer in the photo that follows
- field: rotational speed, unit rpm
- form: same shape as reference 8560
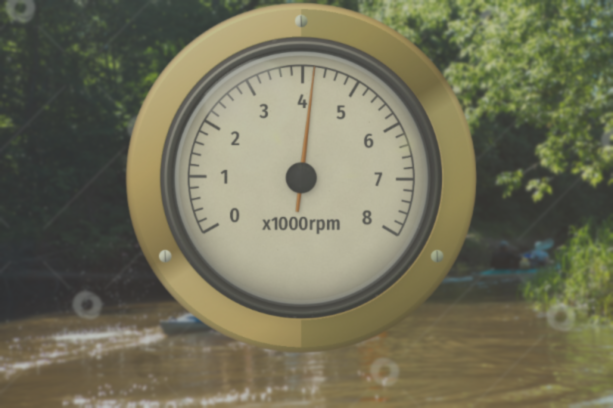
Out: 4200
